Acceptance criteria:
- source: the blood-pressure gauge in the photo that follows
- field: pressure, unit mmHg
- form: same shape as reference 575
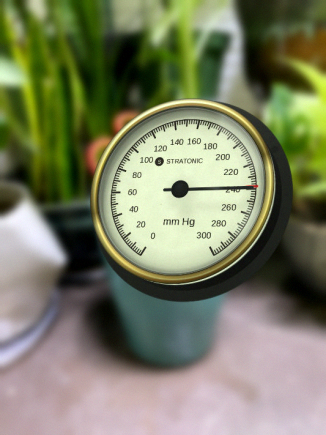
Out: 240
